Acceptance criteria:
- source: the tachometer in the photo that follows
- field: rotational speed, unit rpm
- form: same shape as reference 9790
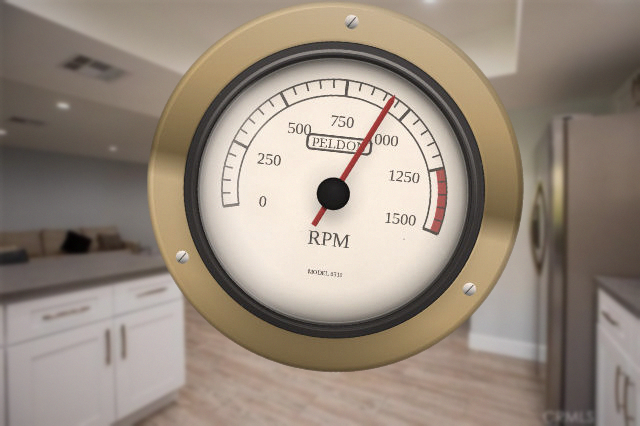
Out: 925
